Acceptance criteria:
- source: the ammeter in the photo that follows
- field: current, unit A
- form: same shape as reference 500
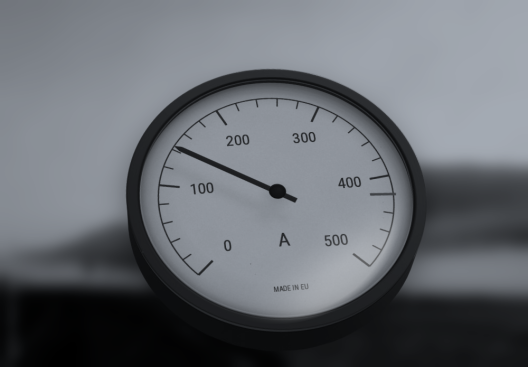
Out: 140
